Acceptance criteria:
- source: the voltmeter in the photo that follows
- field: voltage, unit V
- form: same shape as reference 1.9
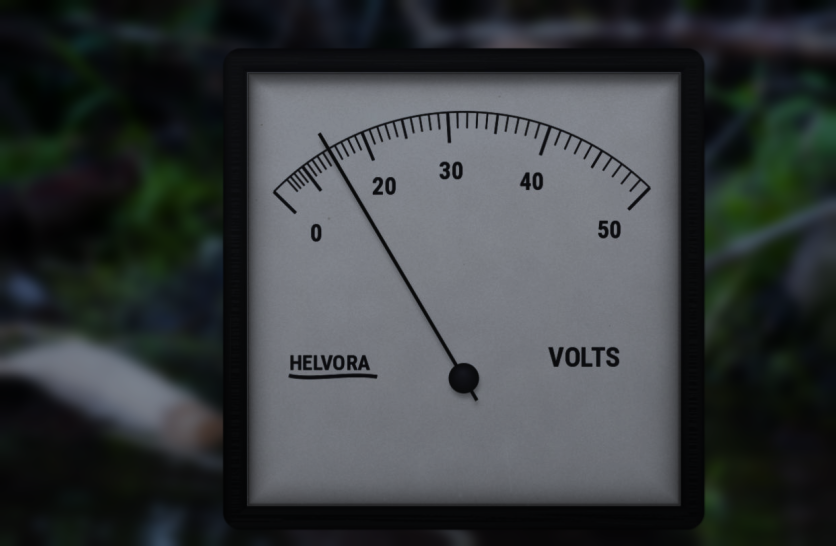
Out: 15
